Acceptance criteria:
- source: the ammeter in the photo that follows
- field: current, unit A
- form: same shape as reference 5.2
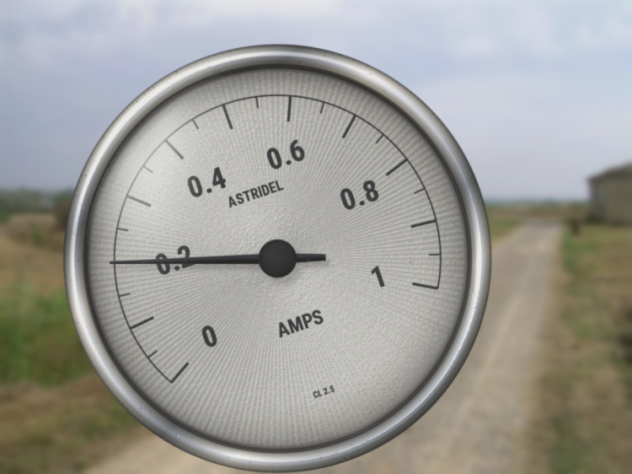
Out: 0.2
